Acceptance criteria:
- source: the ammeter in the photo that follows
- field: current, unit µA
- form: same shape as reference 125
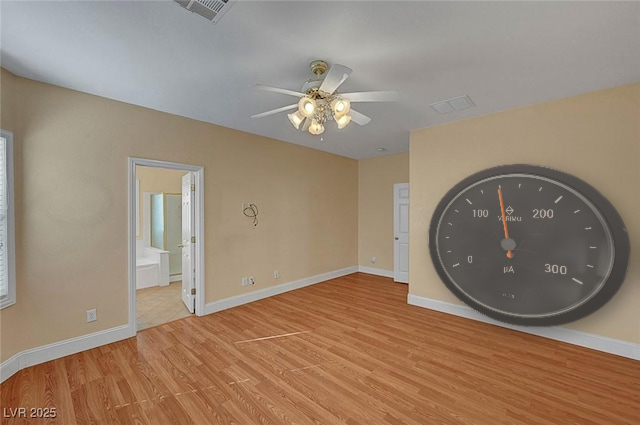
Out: 140
